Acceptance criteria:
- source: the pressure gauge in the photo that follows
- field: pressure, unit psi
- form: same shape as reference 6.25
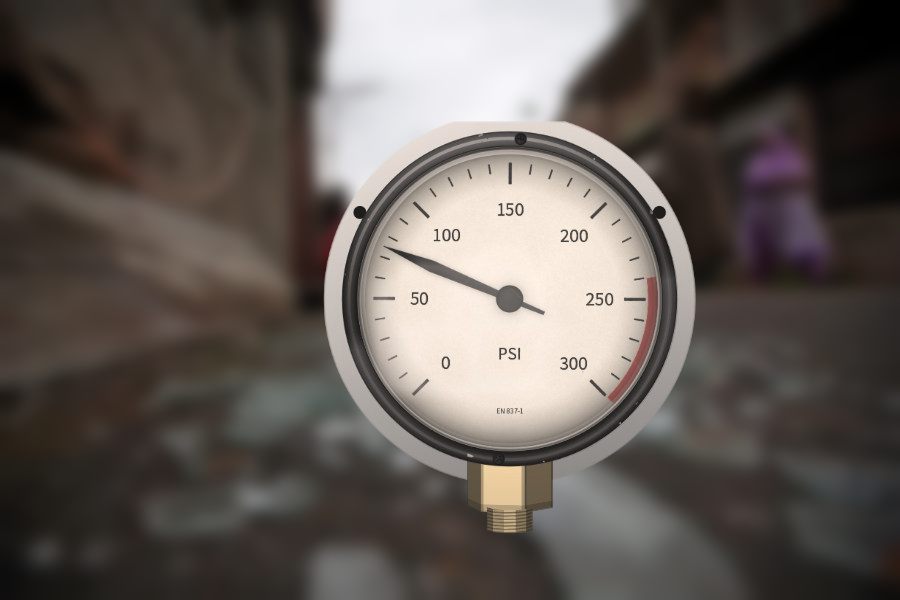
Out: 75
